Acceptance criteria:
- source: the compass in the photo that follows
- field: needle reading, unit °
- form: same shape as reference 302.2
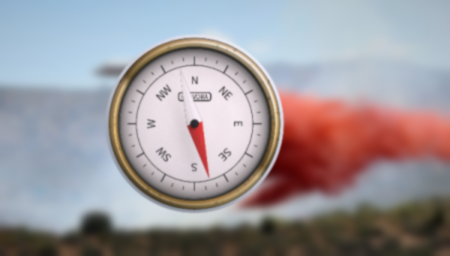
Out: 165
